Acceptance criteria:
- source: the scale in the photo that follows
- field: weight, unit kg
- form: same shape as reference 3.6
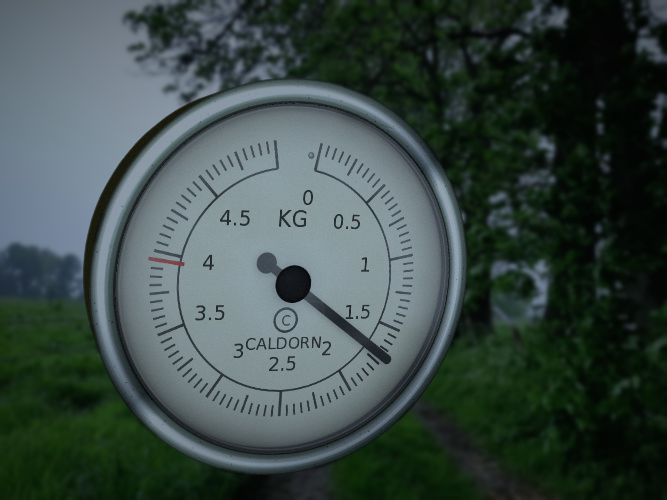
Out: 1.7
